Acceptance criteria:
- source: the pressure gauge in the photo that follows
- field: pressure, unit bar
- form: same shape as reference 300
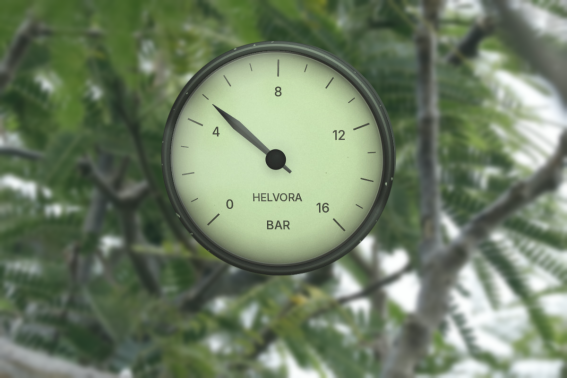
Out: 5
